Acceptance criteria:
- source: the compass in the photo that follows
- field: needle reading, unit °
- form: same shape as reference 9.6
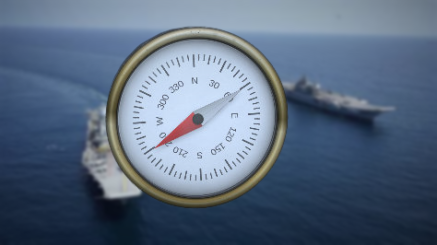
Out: 240
